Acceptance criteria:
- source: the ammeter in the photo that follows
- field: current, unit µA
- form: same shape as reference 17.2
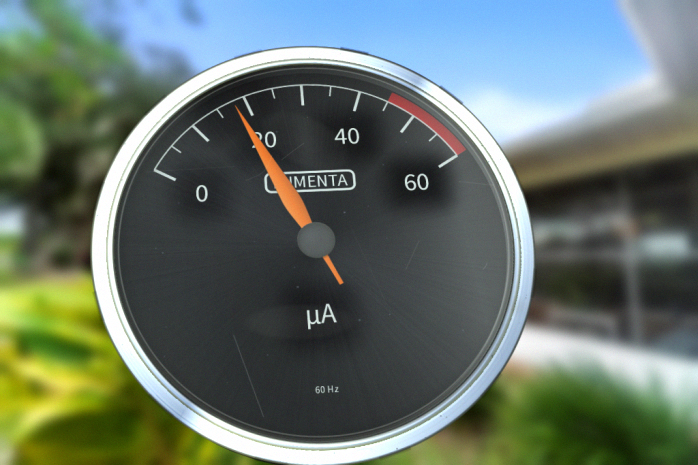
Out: 17.5
